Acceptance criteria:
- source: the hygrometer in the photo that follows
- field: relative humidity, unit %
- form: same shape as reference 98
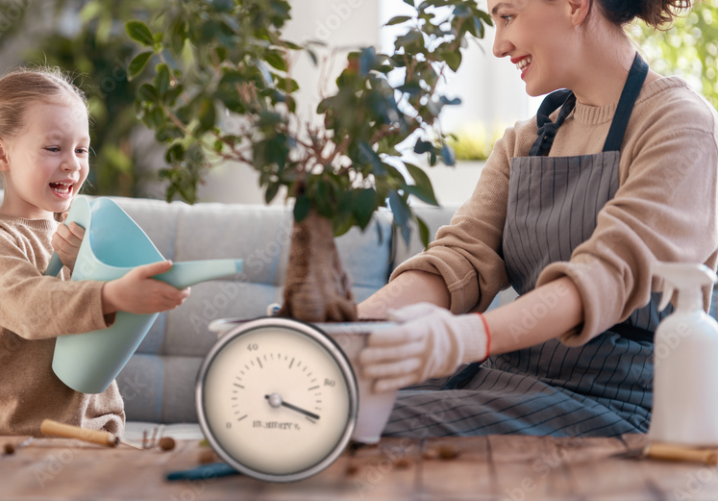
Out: 96
